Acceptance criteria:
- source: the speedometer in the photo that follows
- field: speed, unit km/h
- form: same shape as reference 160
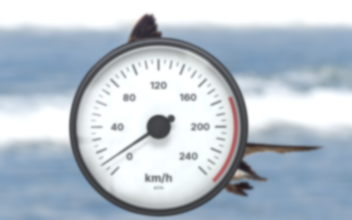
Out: 10
